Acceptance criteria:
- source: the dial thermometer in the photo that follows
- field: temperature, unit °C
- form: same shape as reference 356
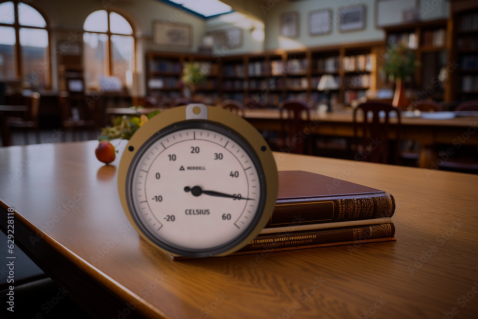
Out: 50
